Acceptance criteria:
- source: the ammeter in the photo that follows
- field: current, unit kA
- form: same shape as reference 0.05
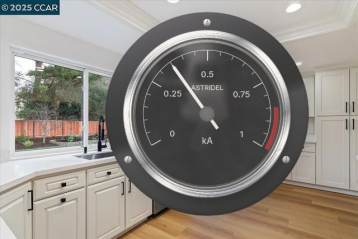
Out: 0.35
